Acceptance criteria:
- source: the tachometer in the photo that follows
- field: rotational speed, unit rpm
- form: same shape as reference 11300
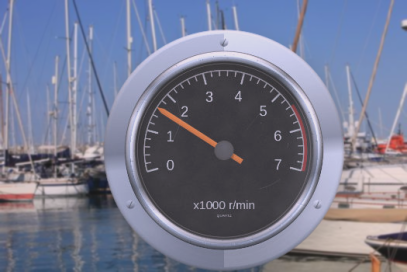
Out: 1600
